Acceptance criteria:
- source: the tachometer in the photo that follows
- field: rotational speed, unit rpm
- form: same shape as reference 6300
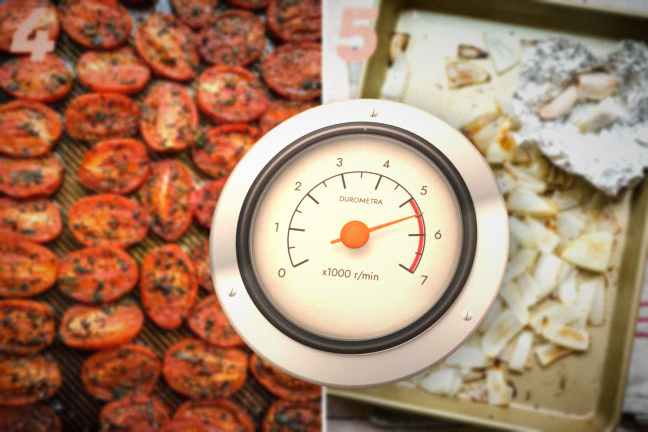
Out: 5500
